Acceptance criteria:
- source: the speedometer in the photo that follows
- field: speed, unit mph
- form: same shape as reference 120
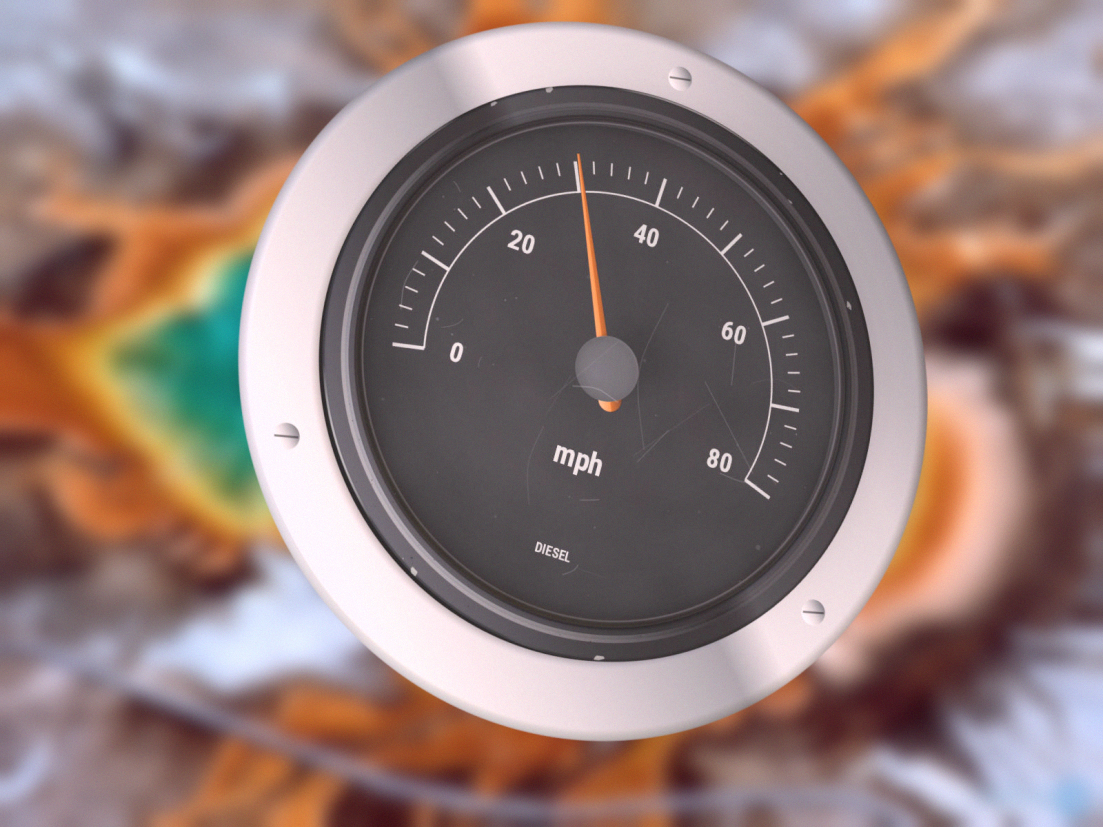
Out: 30
